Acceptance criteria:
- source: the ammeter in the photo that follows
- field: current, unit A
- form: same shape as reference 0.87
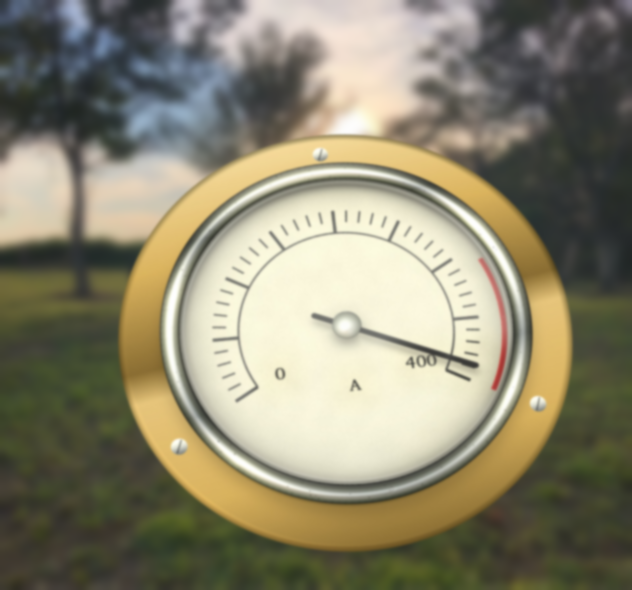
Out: 390
